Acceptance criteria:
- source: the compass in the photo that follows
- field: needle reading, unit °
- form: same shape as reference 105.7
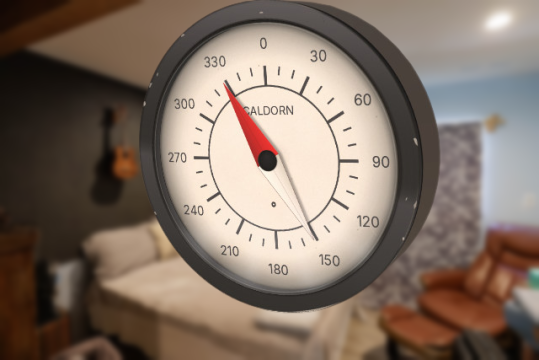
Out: 330
